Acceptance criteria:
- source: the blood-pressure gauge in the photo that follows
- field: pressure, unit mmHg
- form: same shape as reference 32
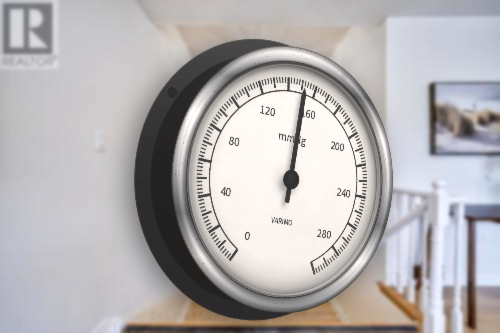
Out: 150
